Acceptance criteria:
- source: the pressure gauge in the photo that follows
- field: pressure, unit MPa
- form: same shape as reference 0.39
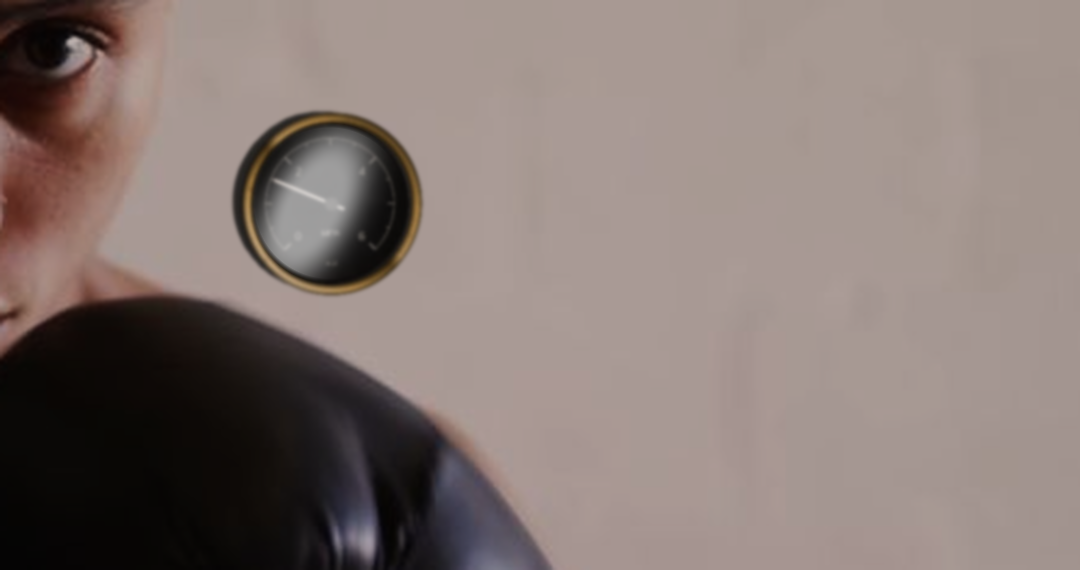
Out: 1.5
